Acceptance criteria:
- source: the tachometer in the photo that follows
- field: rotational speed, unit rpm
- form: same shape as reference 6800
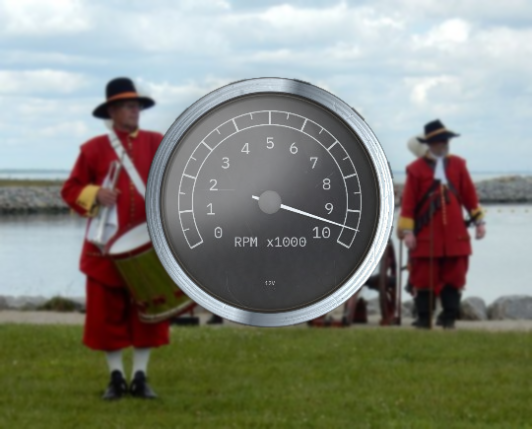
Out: 9500
